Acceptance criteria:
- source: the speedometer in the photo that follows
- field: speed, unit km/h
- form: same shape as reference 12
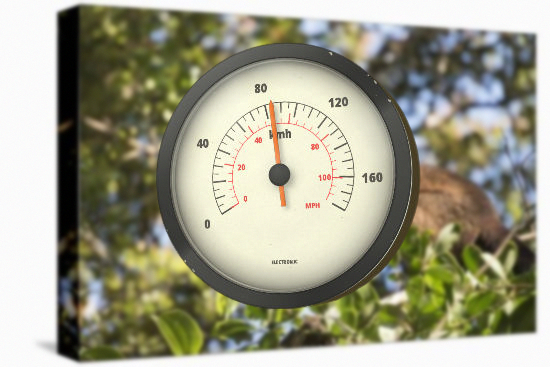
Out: 85
